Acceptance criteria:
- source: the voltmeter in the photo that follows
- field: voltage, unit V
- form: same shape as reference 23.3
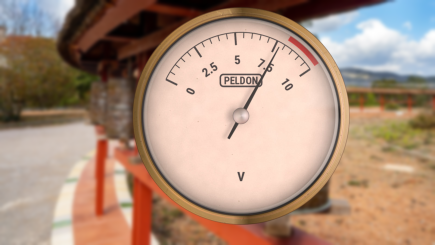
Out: 7.75
